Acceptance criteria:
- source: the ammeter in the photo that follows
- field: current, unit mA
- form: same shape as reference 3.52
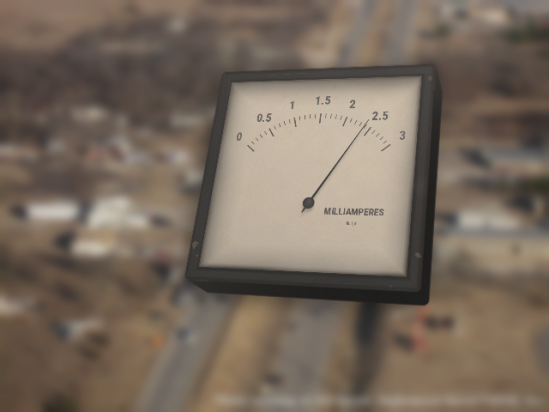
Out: 2.4
